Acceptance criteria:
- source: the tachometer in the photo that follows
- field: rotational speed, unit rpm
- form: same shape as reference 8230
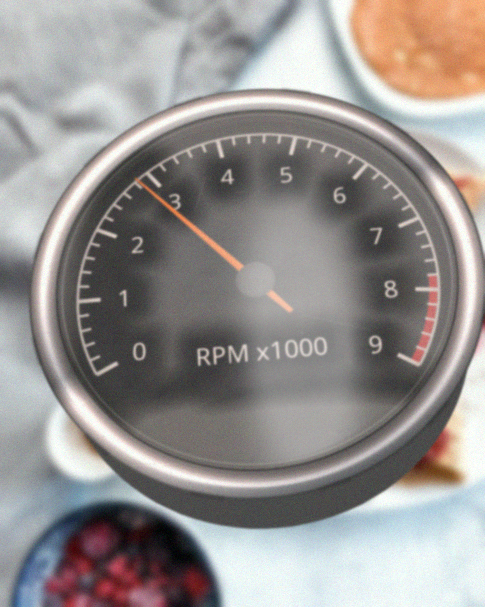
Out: 2800
